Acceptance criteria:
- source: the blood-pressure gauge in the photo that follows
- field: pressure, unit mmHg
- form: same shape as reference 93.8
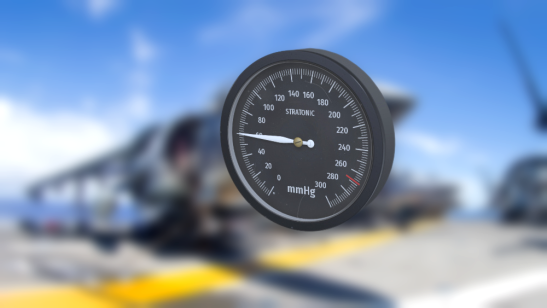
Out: 60
